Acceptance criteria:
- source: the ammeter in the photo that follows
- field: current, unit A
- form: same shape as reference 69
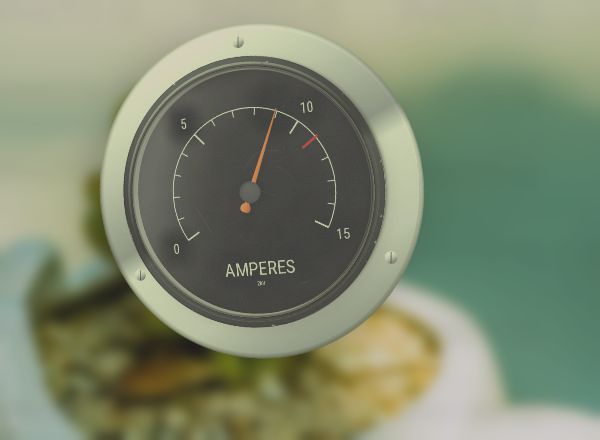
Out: 9
